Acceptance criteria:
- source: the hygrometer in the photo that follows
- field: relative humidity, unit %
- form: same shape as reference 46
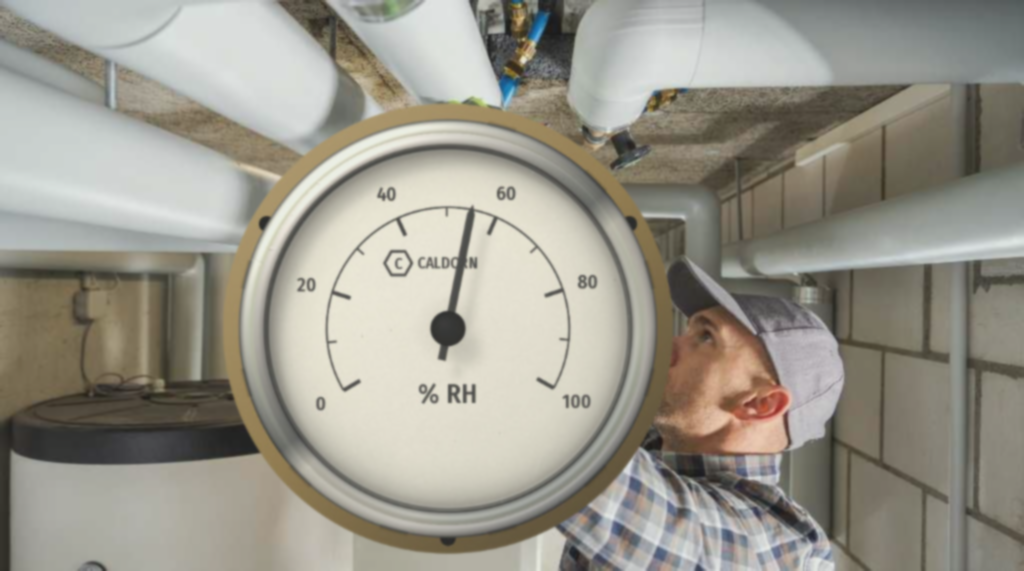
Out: 55
